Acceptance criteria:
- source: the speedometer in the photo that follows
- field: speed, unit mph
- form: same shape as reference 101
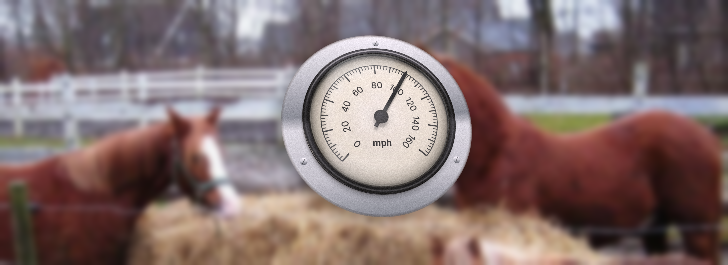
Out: 100
